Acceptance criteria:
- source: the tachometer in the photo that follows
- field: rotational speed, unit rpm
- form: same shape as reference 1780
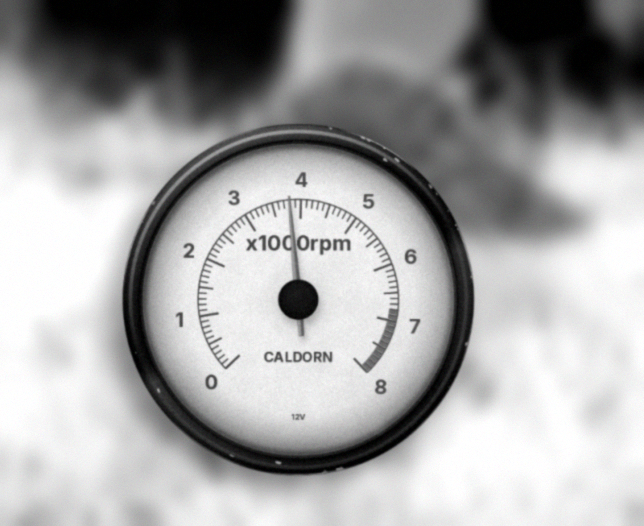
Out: 3800
